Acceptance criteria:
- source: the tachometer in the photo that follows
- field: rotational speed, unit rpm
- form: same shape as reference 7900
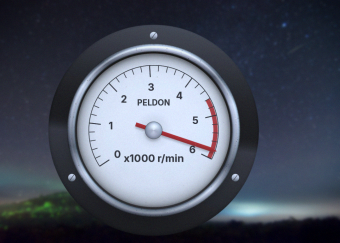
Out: 5800
